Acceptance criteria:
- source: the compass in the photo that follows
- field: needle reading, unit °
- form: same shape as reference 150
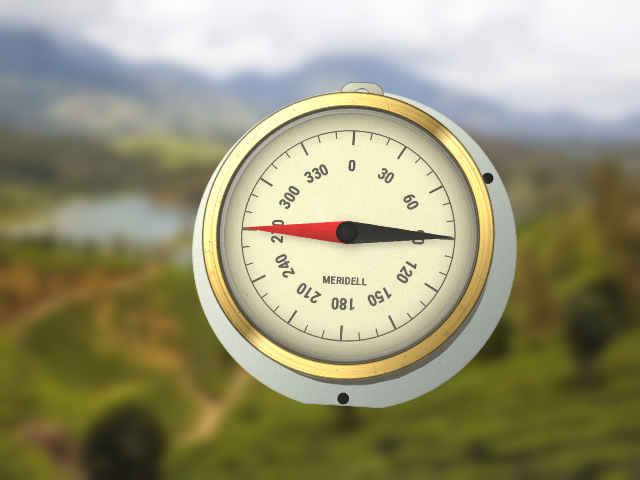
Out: 270
